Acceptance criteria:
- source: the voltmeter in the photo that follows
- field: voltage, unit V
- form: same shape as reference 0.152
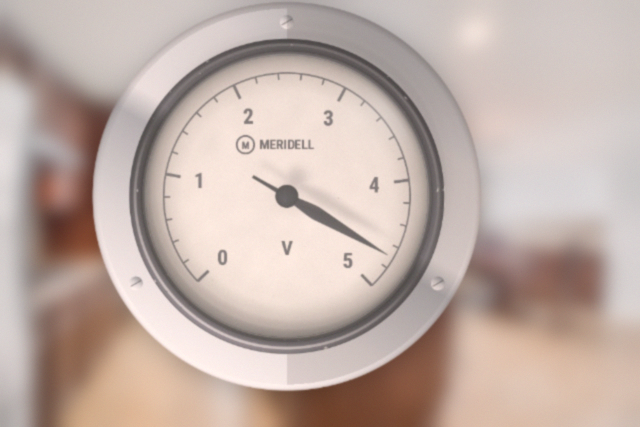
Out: 4.7
